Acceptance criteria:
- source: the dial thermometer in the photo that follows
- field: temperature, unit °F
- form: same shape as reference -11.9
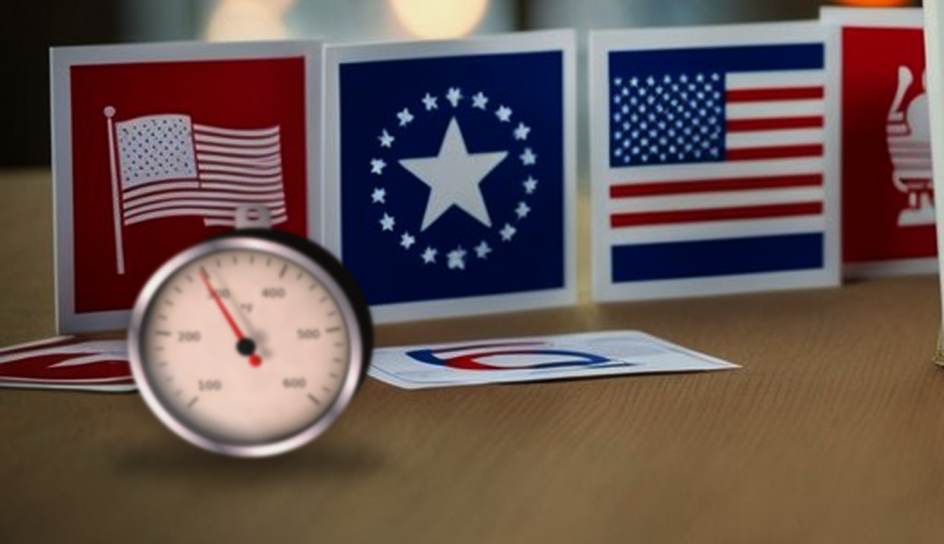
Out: 300
